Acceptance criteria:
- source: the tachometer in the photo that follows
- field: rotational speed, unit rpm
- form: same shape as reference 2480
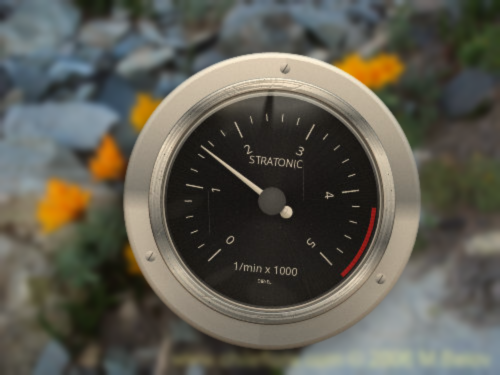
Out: 1500
